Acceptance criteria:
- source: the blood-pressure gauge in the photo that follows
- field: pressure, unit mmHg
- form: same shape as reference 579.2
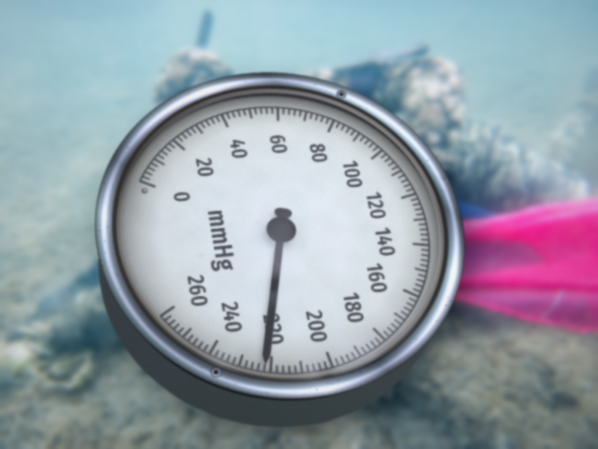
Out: 222
